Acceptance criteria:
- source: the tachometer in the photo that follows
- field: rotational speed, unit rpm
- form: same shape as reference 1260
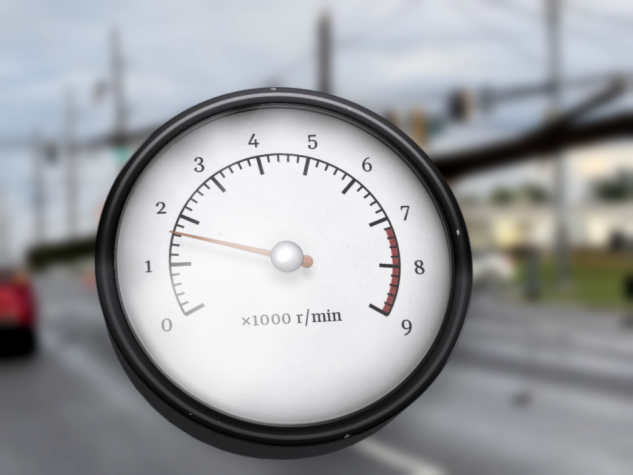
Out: 1600
